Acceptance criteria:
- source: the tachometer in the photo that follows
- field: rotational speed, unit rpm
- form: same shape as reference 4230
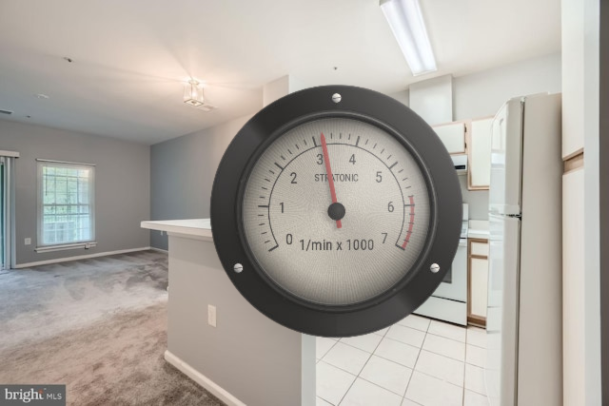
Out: 3200
